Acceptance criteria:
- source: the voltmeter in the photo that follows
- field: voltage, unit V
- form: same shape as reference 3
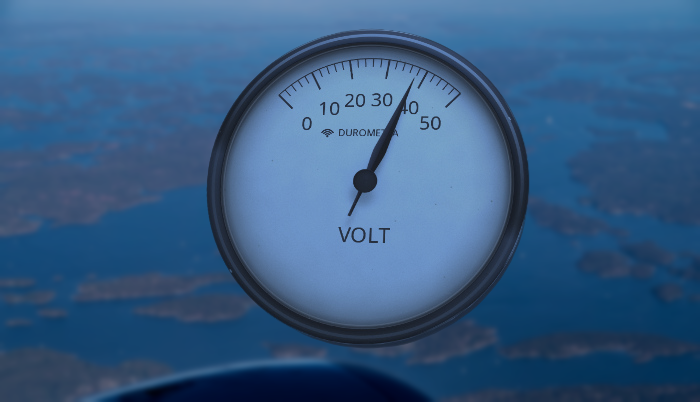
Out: 38
